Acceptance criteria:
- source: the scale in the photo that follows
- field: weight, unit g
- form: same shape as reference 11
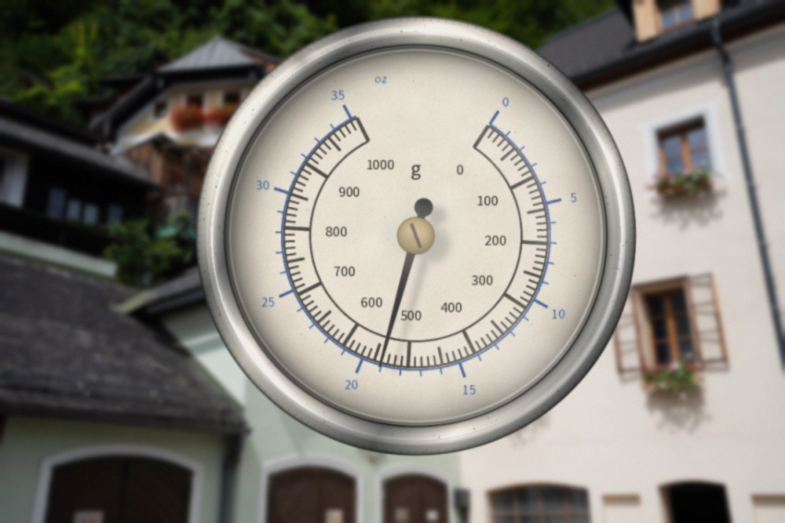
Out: 540
